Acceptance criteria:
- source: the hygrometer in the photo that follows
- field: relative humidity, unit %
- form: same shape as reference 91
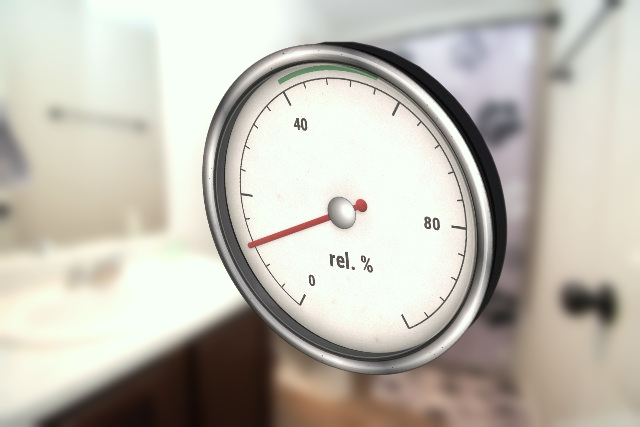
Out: 12
